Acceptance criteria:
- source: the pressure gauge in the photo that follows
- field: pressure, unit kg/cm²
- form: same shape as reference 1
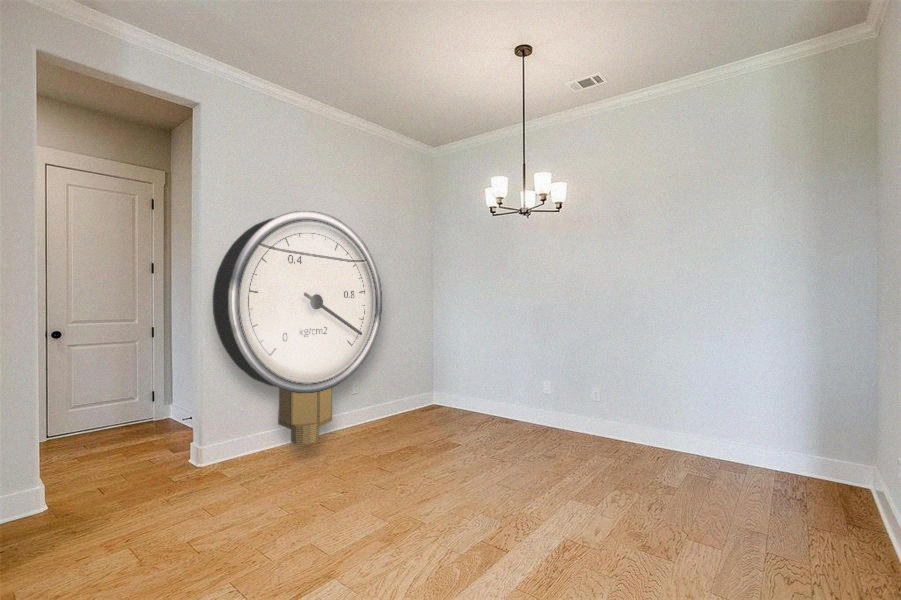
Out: 0.95
